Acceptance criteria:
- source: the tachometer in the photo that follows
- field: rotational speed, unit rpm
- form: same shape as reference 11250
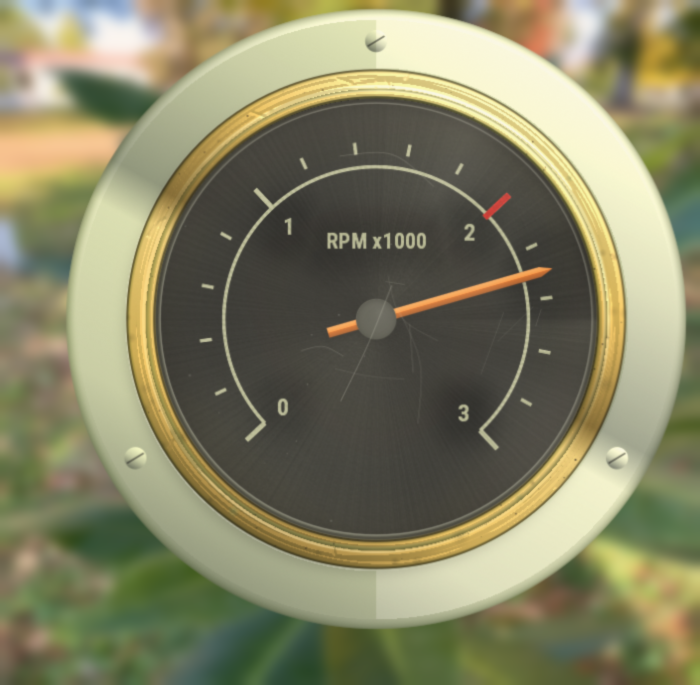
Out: 2300
